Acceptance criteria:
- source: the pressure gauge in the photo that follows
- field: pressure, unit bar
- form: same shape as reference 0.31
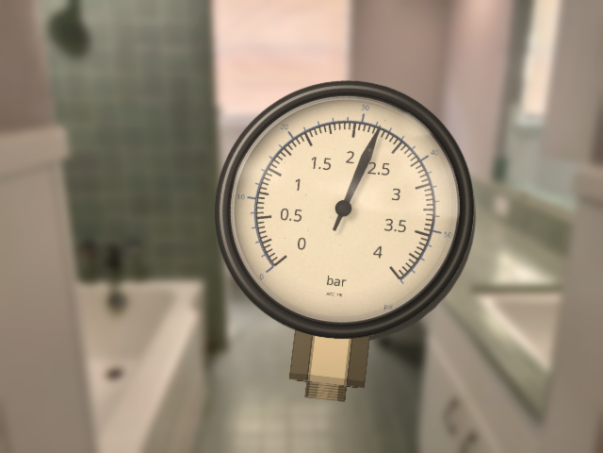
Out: 2.25
